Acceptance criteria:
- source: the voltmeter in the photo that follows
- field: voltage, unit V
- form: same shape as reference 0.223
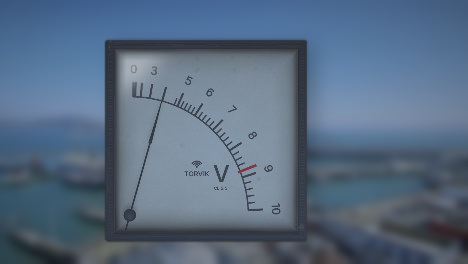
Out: 4
